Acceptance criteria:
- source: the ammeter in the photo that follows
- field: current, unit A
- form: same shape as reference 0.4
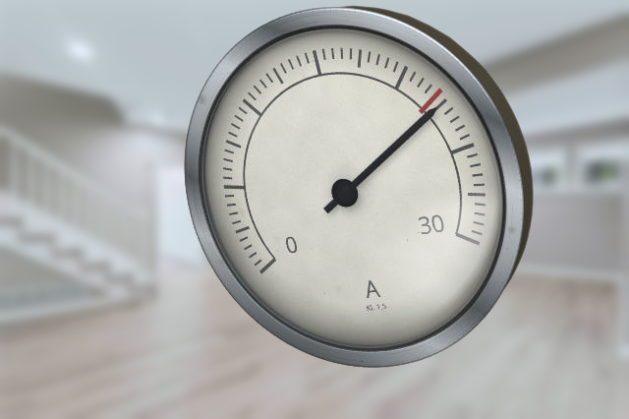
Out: 22.5
